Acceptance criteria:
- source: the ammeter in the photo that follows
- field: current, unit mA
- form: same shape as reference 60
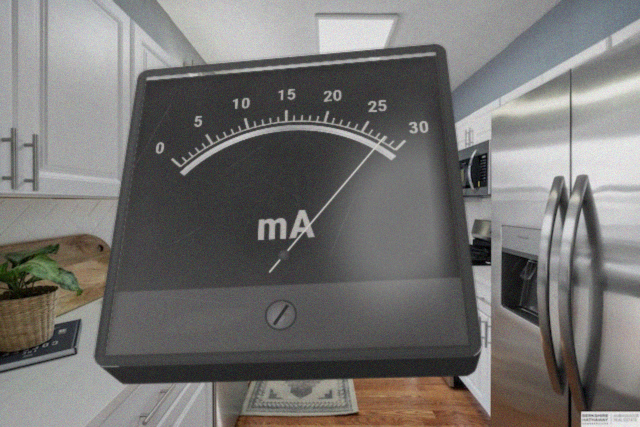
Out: 28
